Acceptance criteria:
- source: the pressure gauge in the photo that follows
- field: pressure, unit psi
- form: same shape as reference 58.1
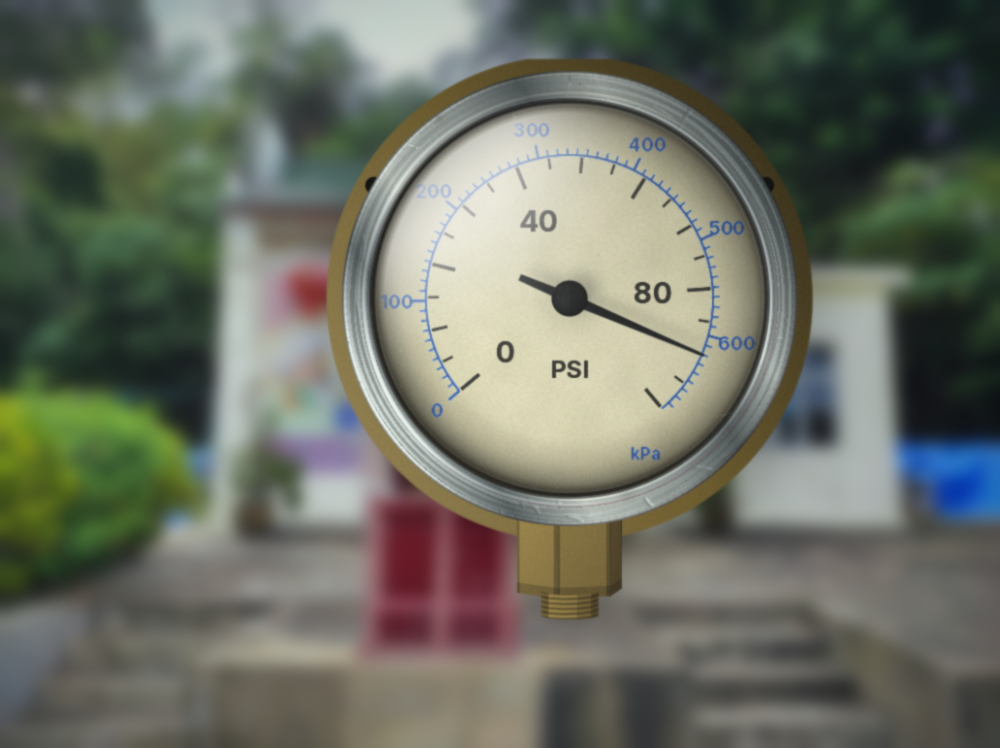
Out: 90
